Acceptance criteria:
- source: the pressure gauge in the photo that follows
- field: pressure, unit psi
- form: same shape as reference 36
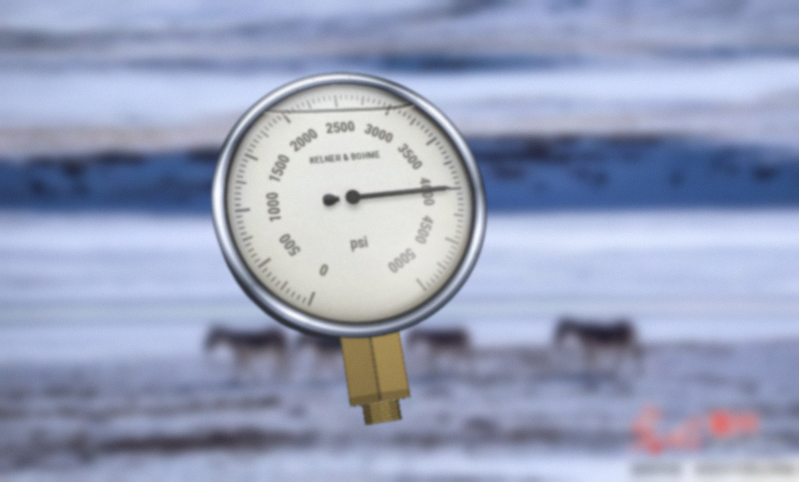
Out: 4000
